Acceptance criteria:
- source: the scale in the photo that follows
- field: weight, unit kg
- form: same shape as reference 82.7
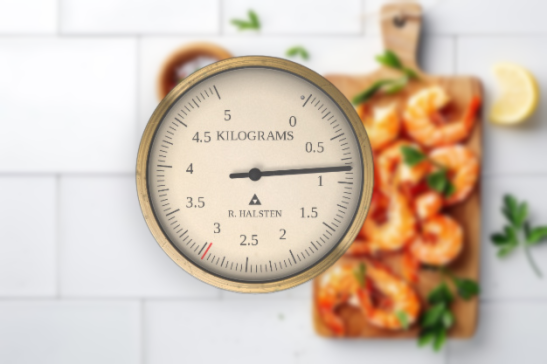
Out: 0.85
